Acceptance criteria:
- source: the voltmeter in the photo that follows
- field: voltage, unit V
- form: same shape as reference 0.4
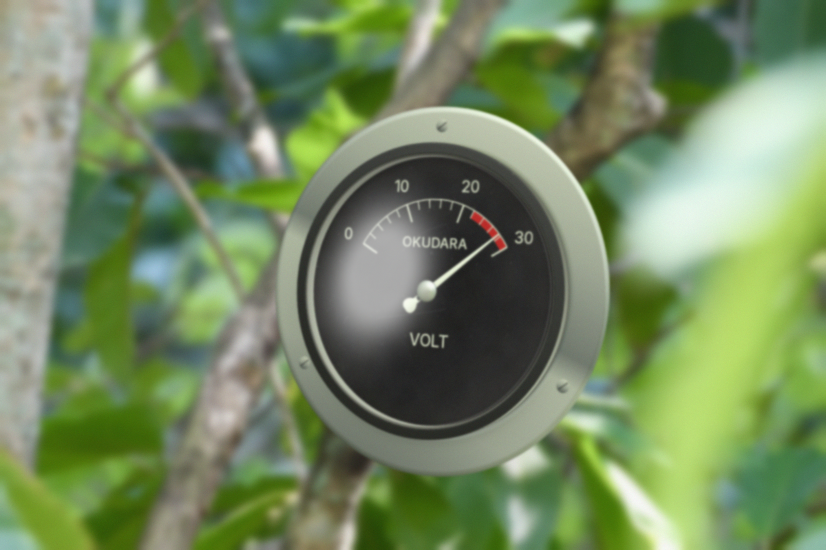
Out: 28
